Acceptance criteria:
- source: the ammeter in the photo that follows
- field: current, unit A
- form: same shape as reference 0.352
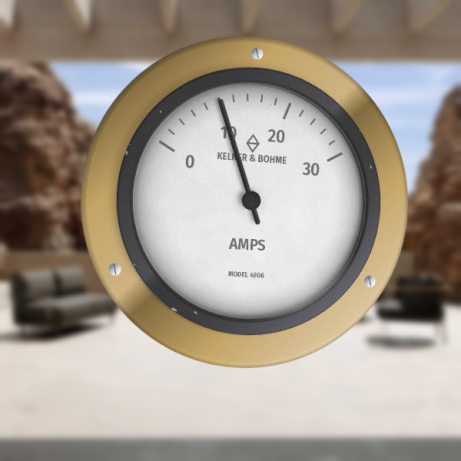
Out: 10
